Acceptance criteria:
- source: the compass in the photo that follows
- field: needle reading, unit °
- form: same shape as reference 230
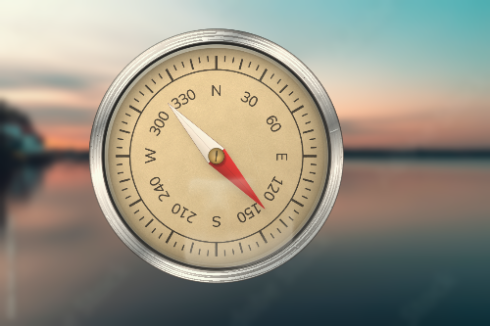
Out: 137.5
